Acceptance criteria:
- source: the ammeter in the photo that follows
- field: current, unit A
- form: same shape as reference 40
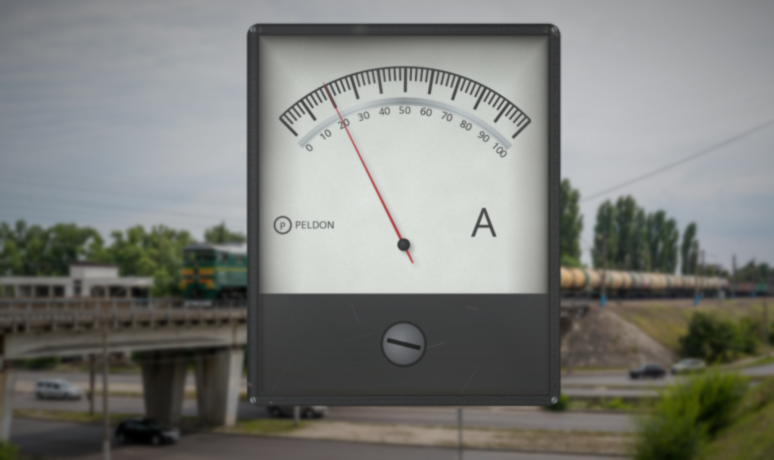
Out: 20
